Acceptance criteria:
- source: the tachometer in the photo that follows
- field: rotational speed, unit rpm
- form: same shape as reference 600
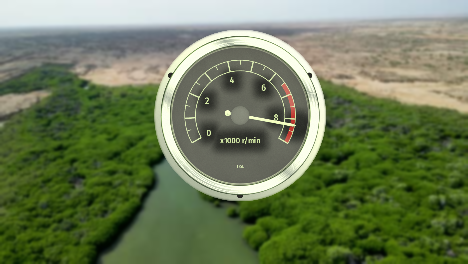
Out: 8250
